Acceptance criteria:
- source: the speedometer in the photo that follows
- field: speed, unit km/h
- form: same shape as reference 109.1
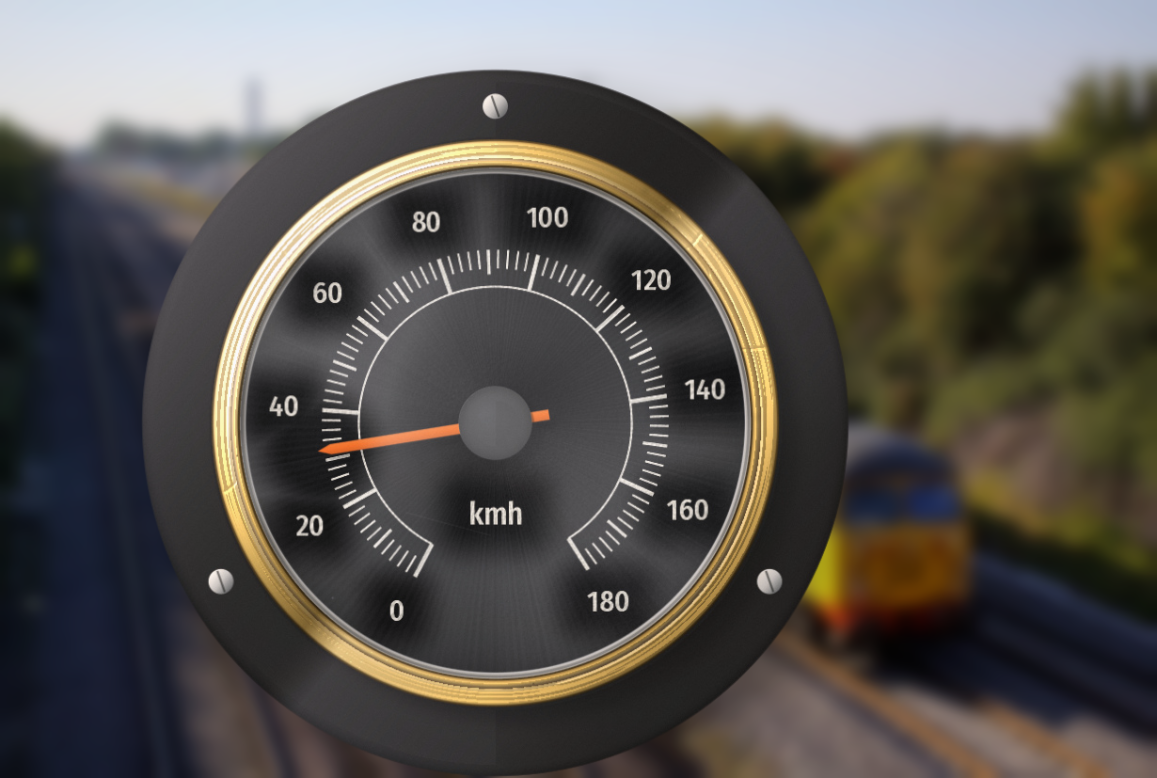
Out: 32
